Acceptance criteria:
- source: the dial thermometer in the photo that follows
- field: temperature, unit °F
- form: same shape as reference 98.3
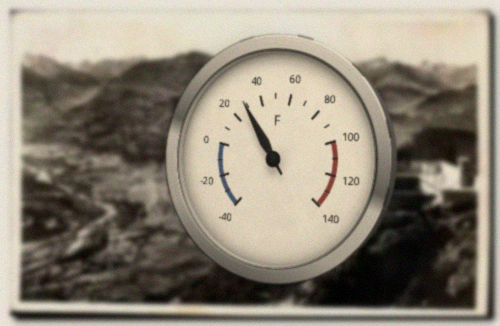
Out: 30
